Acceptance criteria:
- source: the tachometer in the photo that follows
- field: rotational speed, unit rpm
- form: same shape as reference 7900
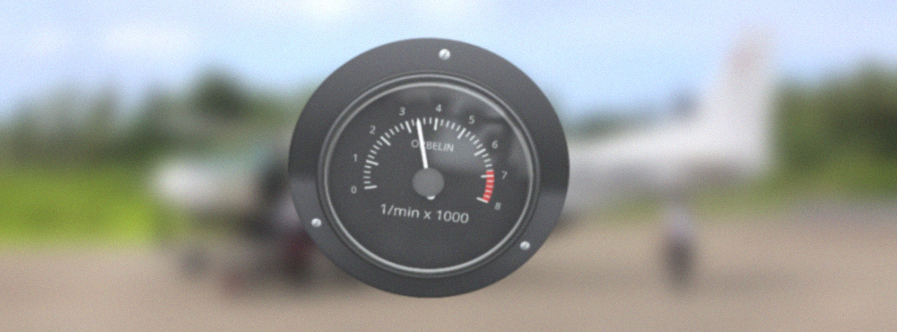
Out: 3400
